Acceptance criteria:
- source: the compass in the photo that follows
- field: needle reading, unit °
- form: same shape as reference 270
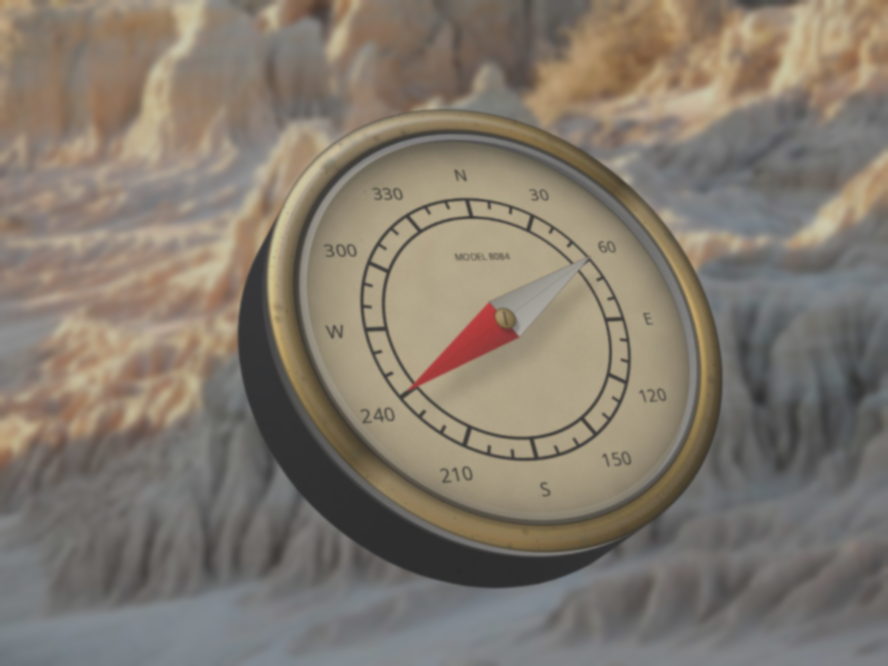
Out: 240
